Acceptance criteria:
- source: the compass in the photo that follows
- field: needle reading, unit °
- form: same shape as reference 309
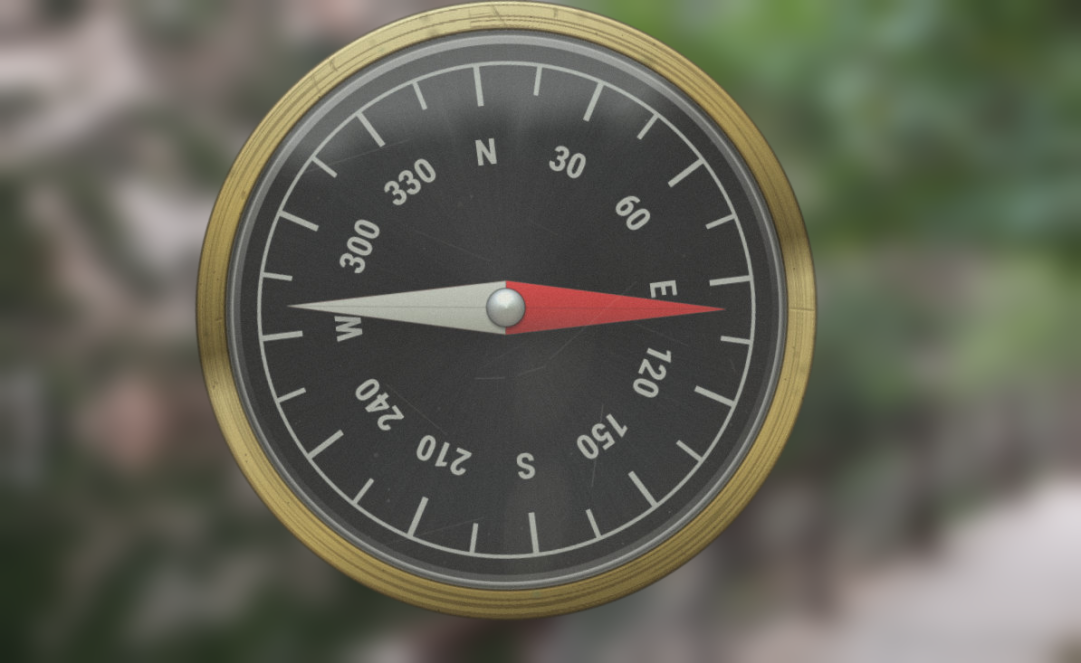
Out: 97.5
